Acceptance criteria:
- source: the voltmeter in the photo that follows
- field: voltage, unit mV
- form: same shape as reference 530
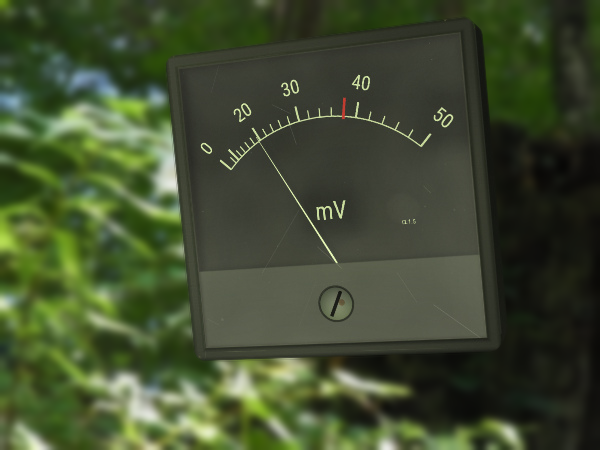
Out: 20
